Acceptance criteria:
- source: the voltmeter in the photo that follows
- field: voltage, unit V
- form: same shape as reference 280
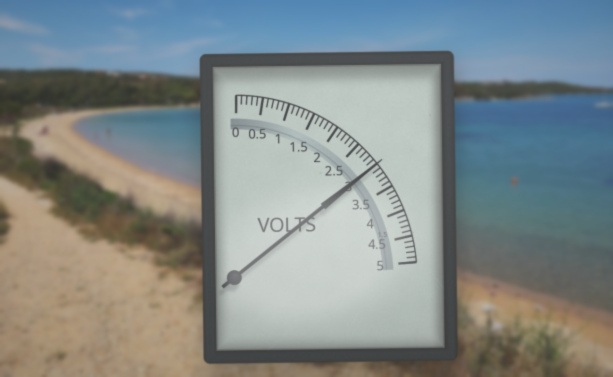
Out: 3
